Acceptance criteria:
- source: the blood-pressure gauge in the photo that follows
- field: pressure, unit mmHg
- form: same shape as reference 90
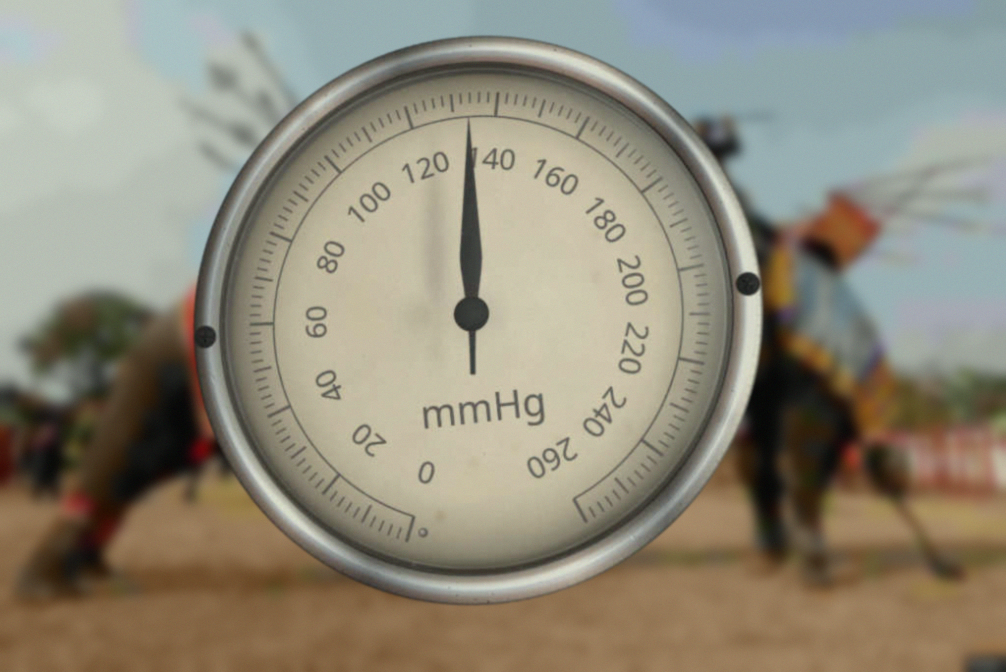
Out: 134
